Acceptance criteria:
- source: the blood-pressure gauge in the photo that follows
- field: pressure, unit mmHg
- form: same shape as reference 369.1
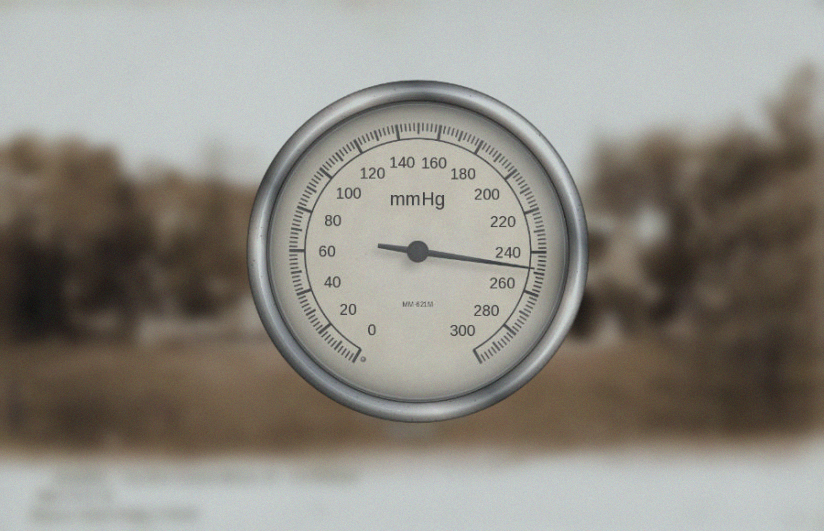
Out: 248
